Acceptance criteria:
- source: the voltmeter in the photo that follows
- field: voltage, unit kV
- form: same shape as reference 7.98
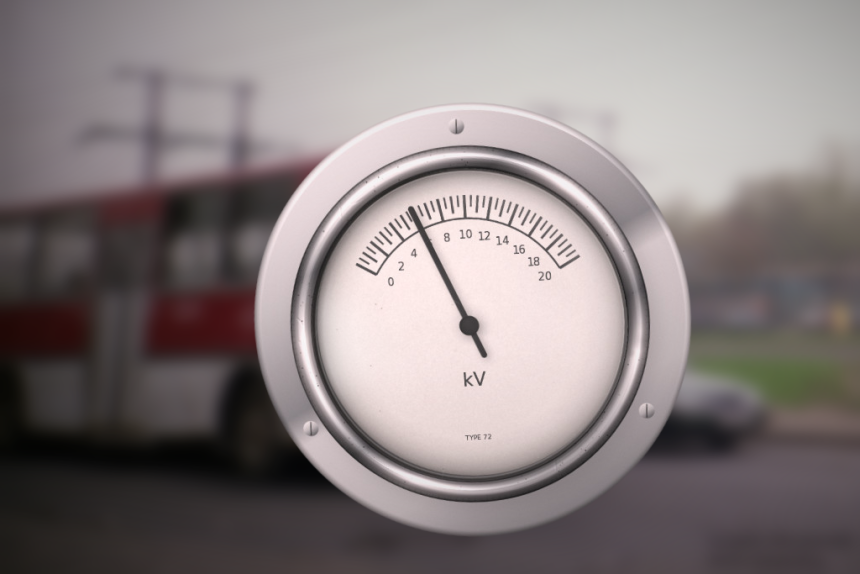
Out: 6
